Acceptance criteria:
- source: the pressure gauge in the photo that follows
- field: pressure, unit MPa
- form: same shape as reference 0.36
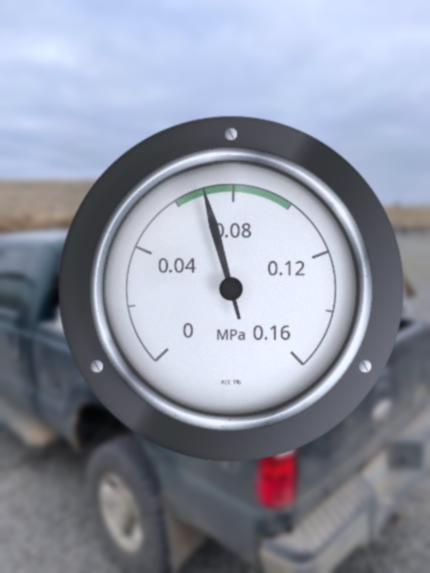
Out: 0.07
